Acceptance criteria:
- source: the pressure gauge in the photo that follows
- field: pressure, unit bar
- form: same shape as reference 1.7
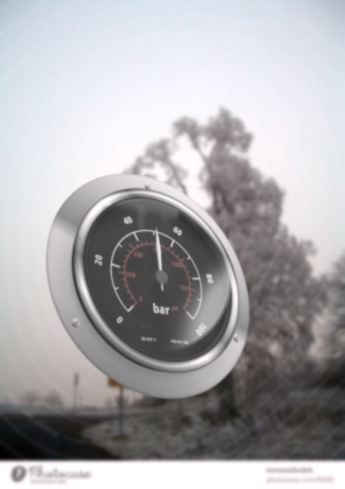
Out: 50
